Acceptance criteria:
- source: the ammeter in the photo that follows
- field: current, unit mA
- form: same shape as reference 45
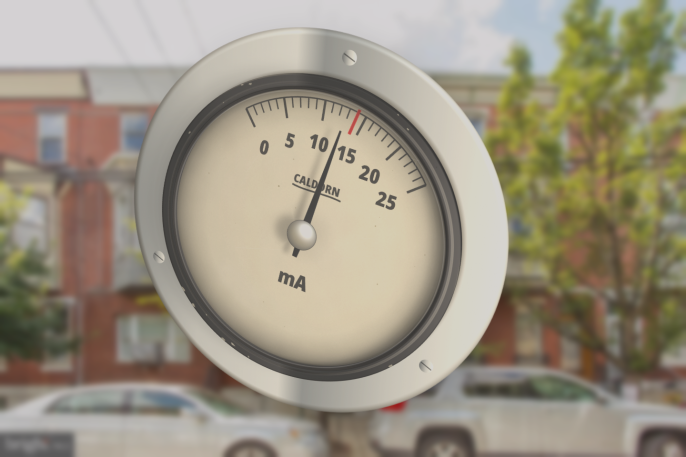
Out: 13
